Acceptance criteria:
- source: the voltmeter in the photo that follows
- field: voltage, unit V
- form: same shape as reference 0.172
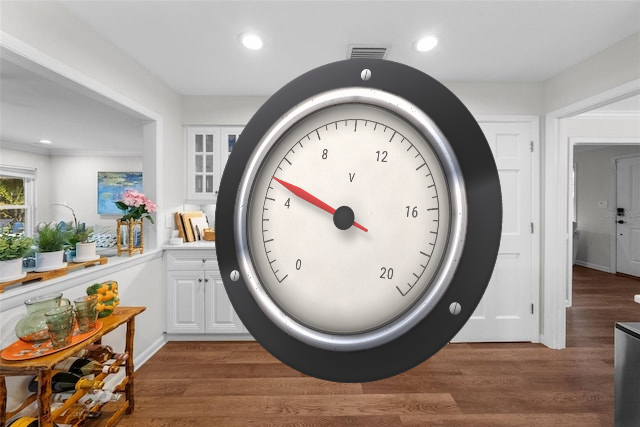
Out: 5
